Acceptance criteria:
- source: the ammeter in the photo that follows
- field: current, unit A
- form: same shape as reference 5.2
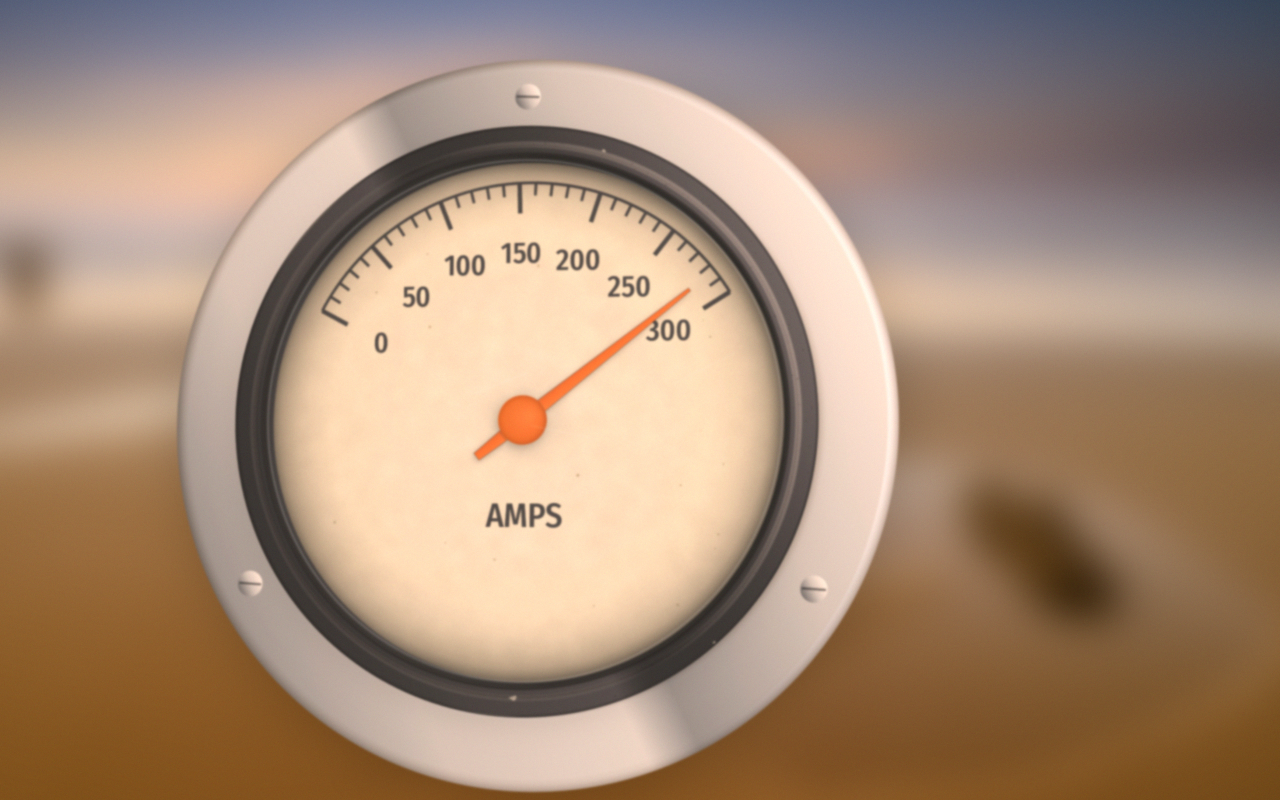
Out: 285
